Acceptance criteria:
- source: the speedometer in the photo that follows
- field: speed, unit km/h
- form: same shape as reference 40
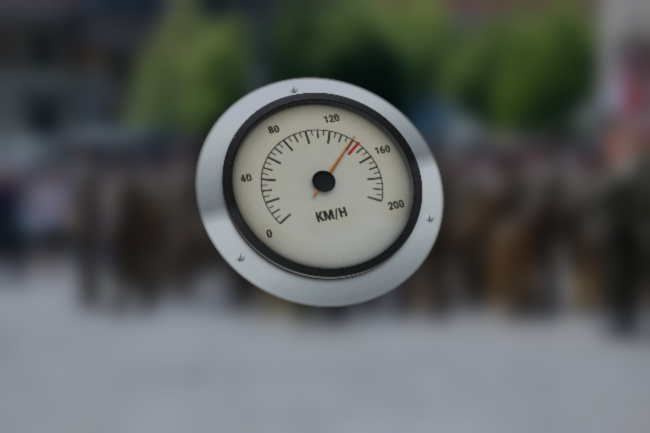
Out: 140
